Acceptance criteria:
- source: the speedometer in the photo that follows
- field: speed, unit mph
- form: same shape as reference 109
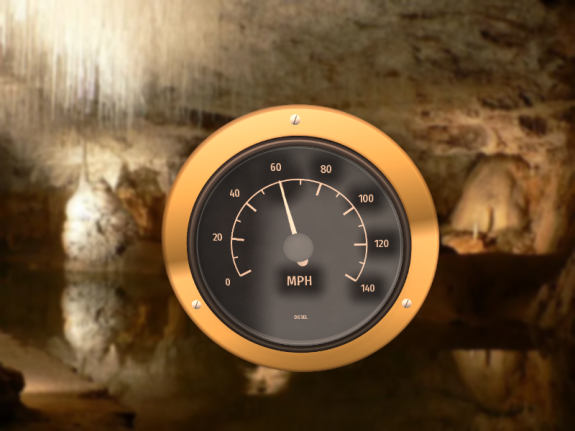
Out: 60
